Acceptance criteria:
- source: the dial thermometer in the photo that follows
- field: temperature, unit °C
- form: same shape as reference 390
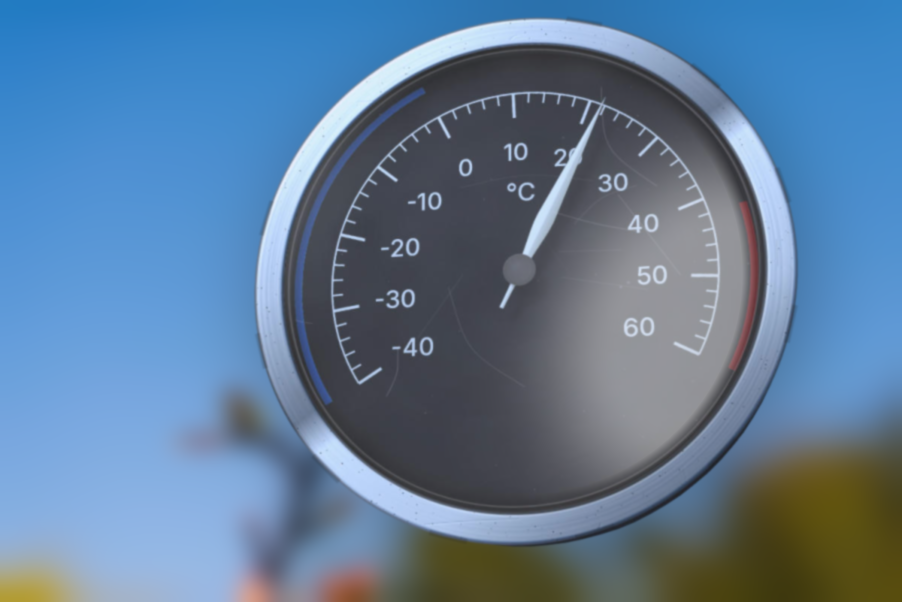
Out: 22
